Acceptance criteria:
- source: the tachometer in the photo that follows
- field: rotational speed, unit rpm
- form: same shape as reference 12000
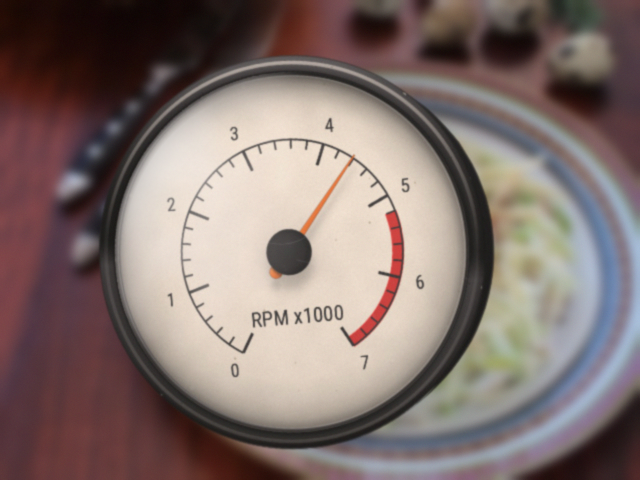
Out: 4400
